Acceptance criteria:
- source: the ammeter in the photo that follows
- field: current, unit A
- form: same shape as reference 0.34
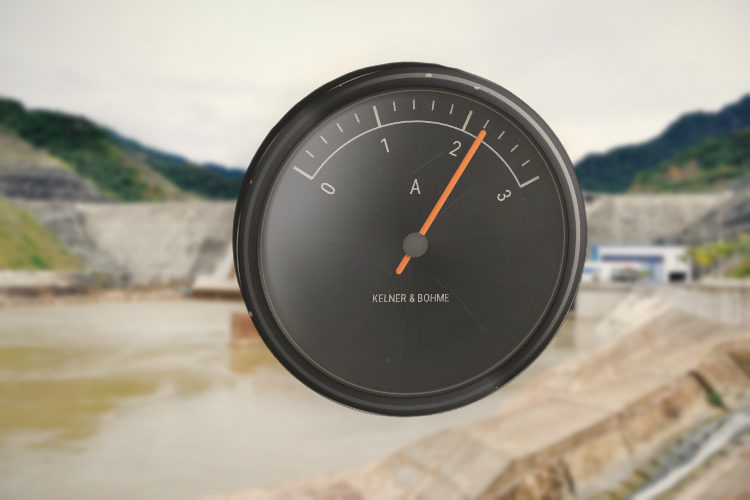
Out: 2.2
